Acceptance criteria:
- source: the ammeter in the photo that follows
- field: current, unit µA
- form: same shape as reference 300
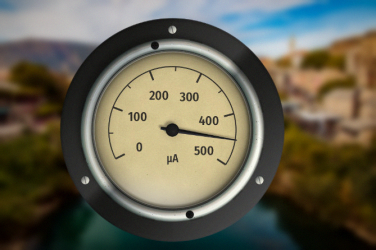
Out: 450
